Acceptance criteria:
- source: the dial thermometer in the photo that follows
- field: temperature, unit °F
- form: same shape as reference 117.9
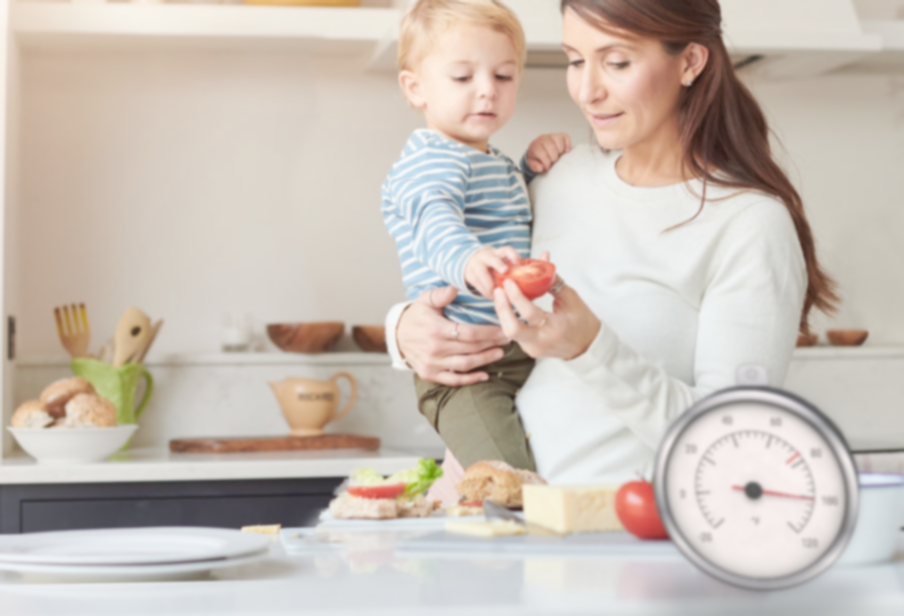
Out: 100
